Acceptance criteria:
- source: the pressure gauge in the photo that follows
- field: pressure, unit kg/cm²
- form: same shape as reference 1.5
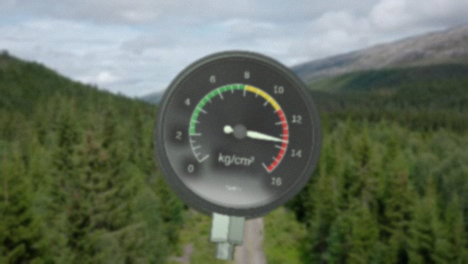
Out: 13.5
